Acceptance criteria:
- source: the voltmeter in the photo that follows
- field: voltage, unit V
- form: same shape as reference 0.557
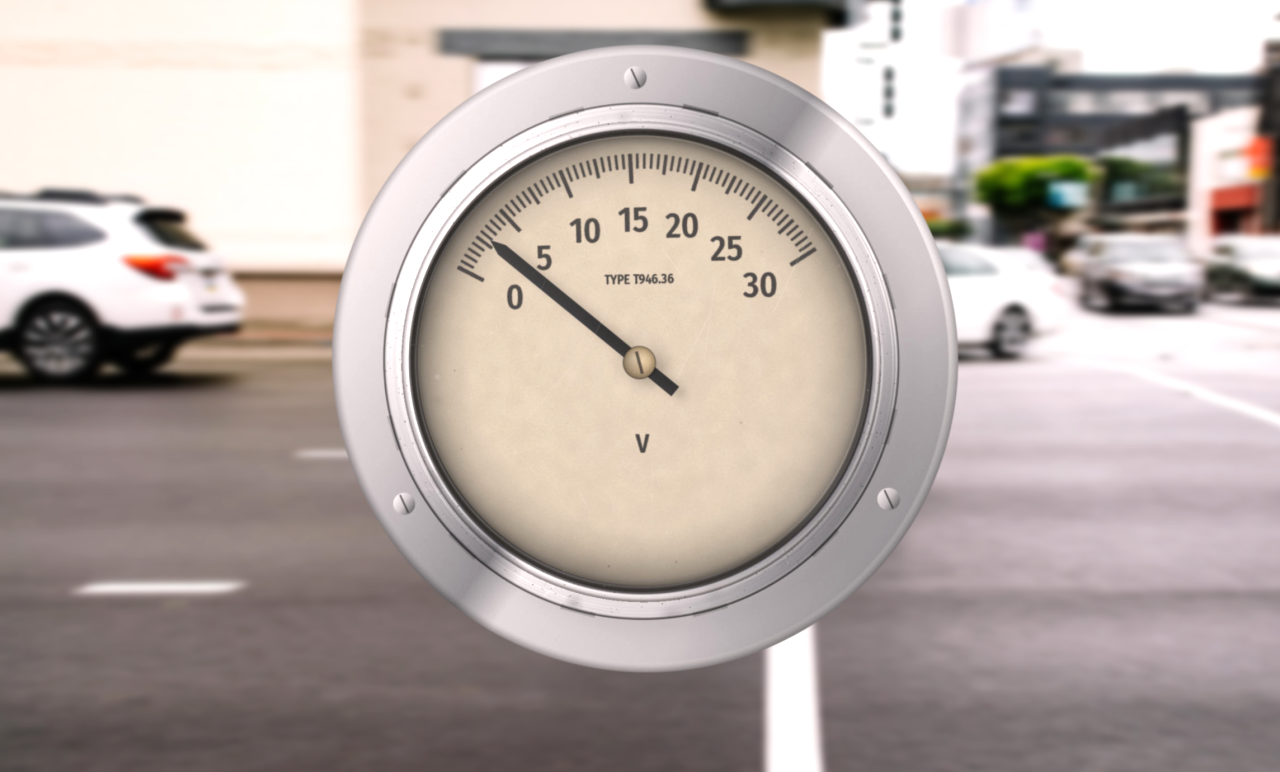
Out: 3
